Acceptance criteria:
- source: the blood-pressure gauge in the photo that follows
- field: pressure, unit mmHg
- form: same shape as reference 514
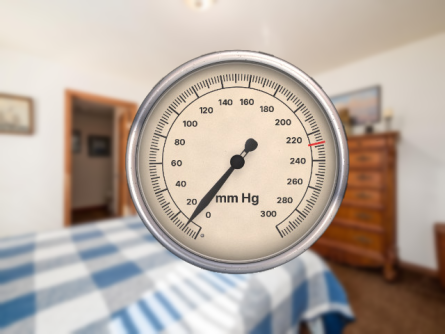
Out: 10
